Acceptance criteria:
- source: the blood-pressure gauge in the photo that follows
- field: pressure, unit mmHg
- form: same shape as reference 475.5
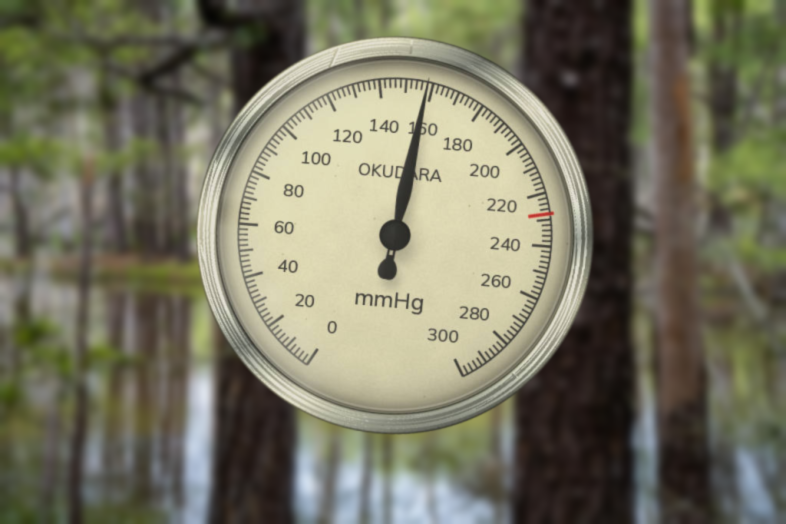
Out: 158
